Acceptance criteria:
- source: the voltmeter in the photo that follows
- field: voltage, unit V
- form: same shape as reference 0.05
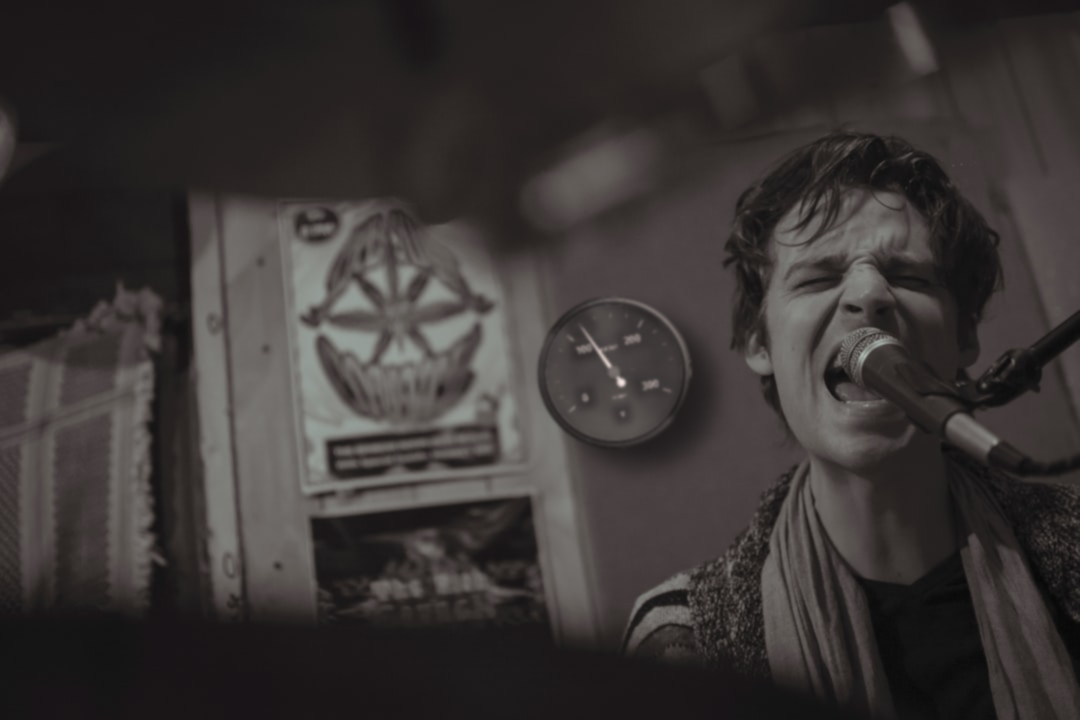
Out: 120
